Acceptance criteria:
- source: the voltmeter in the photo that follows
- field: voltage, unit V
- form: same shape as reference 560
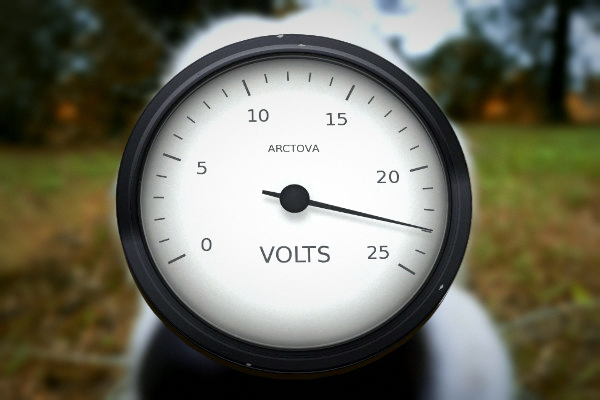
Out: 23
